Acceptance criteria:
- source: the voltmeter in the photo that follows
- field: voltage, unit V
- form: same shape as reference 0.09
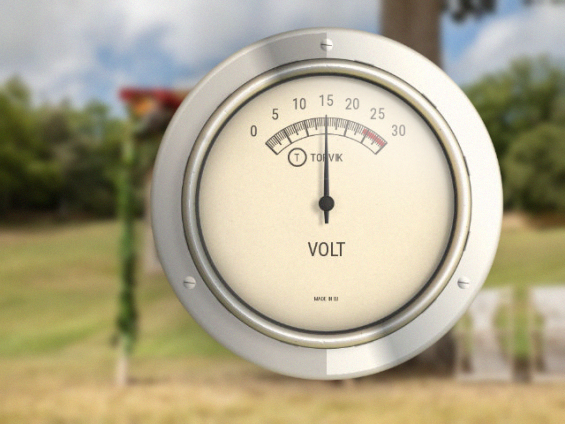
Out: 15
